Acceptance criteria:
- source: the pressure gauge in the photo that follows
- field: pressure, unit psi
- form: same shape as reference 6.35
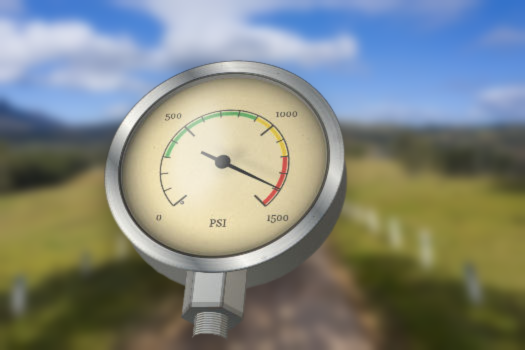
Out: 1400
